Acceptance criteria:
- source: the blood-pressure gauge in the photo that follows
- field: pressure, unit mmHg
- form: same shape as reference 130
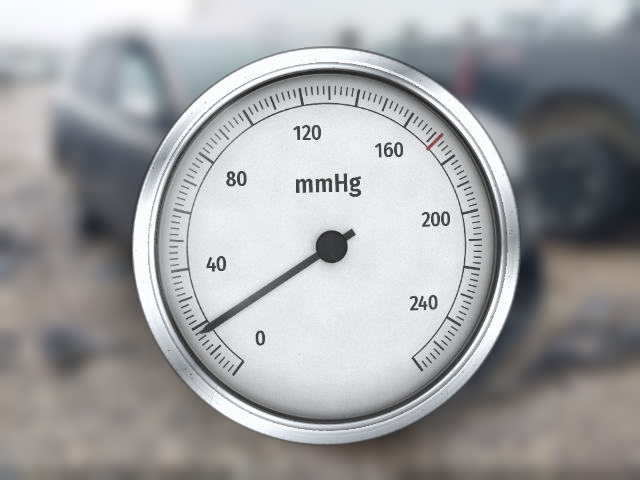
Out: 18
